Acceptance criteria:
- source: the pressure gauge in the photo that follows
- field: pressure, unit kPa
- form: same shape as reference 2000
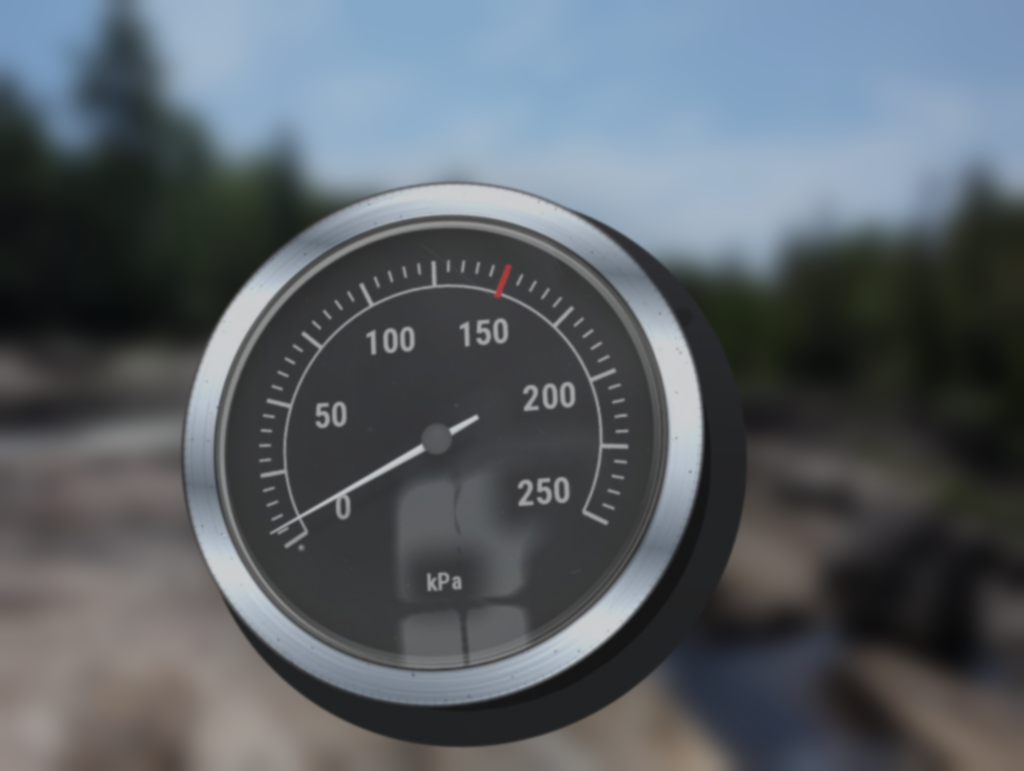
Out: 5
